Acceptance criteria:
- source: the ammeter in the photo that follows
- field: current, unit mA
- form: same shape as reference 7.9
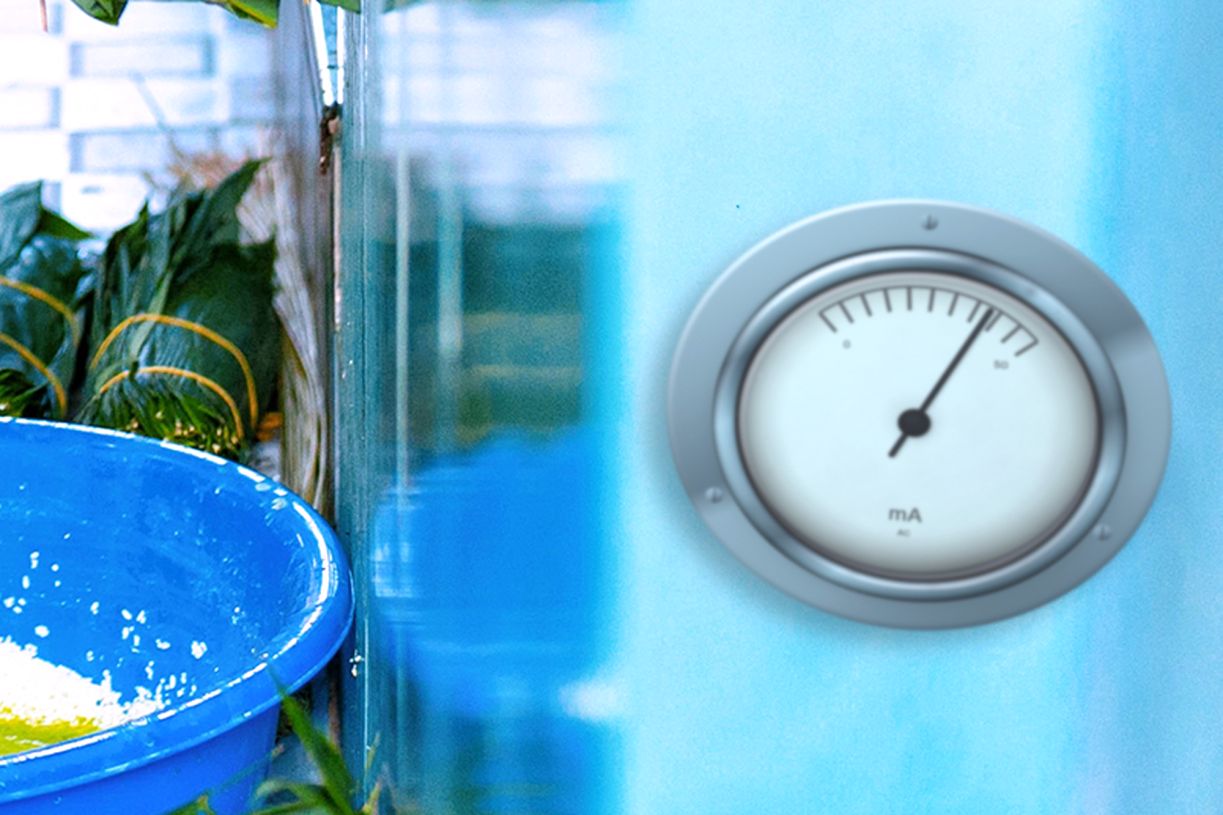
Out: 37.5
